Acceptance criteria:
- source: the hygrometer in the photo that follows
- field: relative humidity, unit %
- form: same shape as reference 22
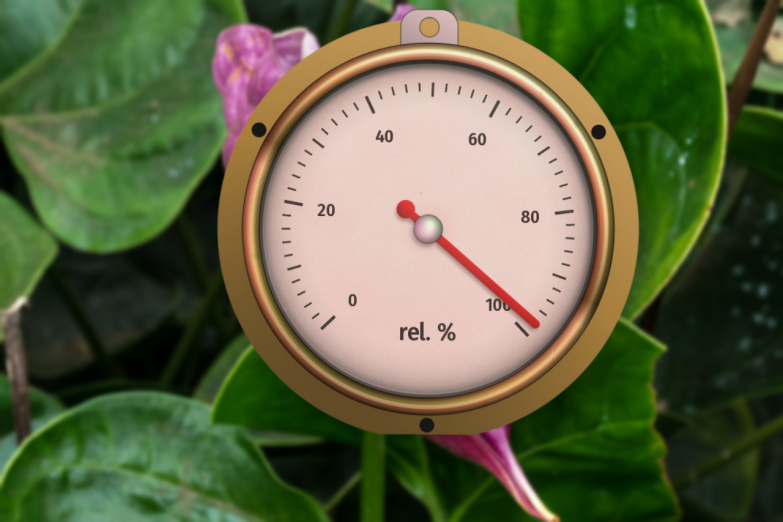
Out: 98
